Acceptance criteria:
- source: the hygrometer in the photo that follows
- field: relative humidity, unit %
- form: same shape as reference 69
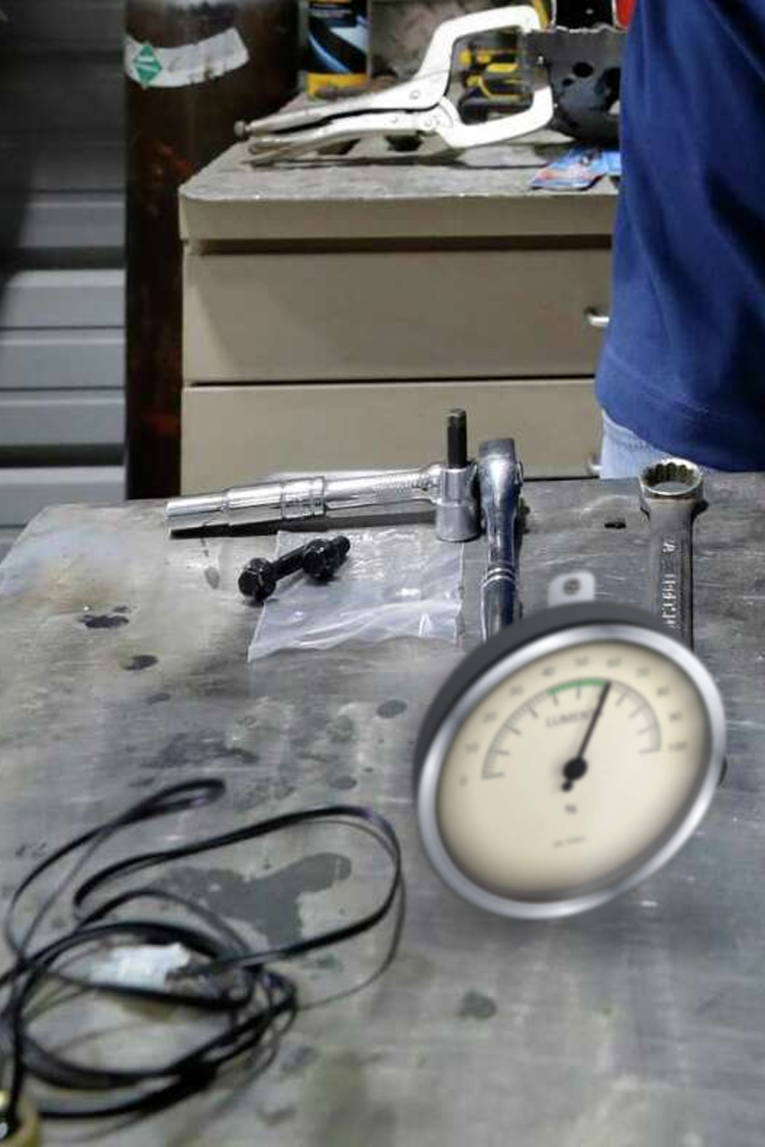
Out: 60
